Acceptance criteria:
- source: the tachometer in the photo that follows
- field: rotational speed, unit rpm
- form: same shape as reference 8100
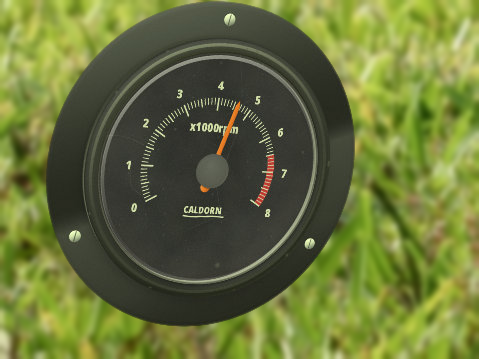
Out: 4500
